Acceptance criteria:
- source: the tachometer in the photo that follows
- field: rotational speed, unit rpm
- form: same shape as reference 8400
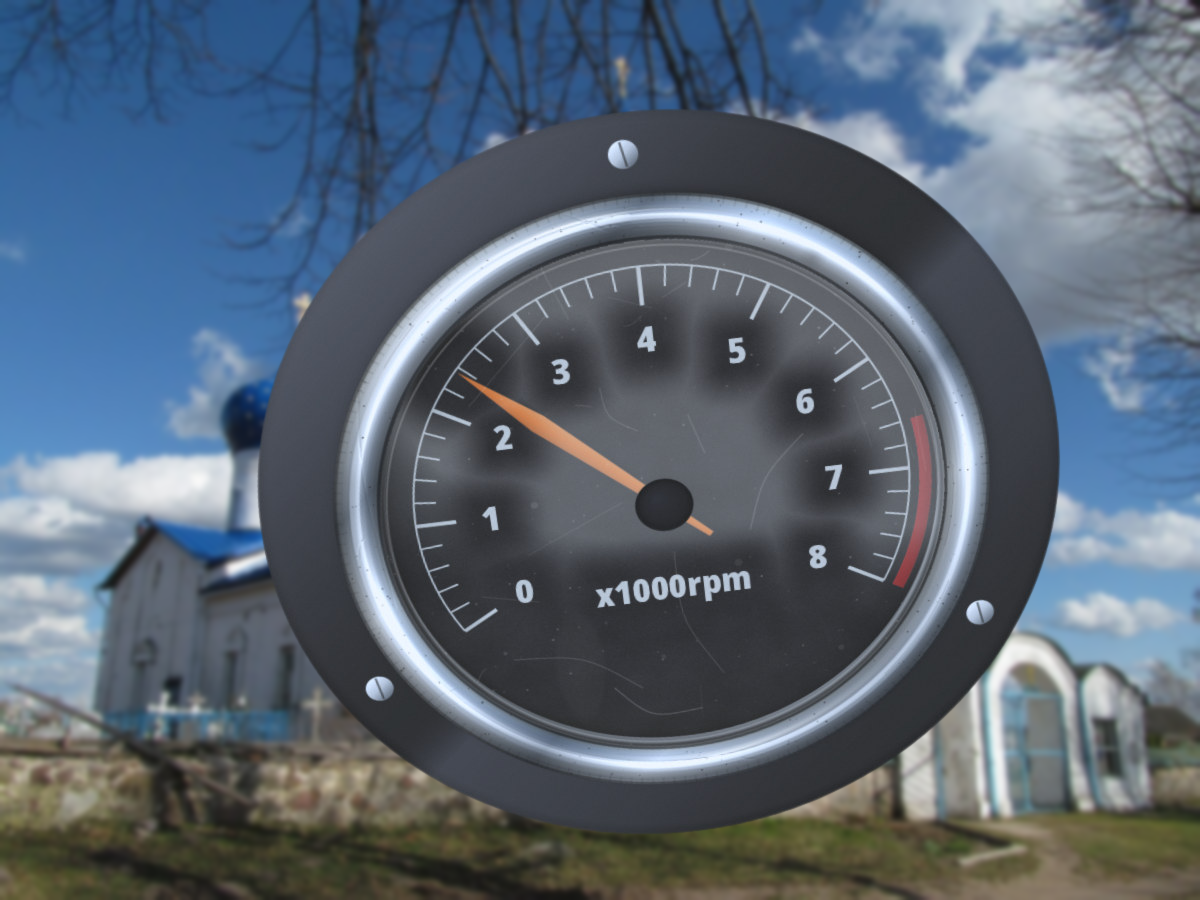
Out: 2400
